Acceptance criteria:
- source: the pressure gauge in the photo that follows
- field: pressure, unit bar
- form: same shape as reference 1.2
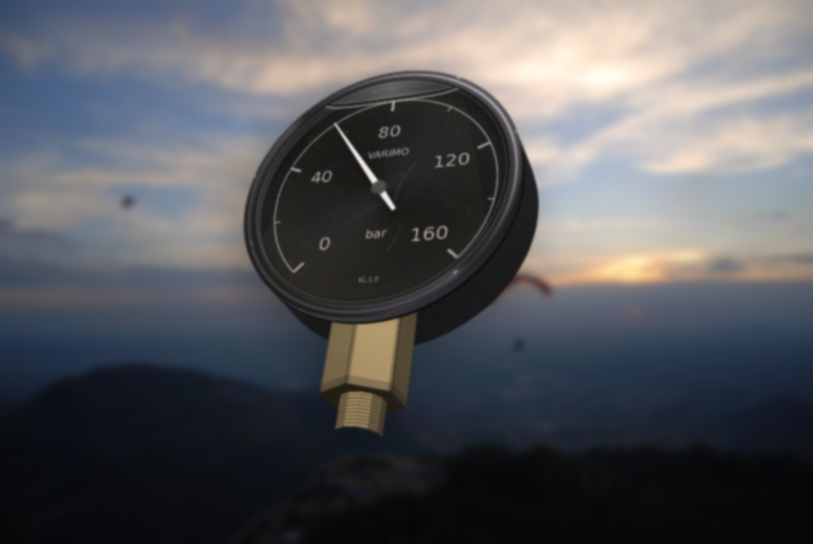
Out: 60
